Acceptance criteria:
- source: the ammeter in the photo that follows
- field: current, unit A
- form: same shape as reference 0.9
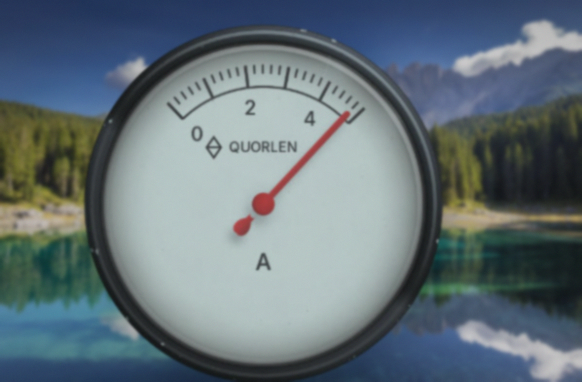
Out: 4.8
